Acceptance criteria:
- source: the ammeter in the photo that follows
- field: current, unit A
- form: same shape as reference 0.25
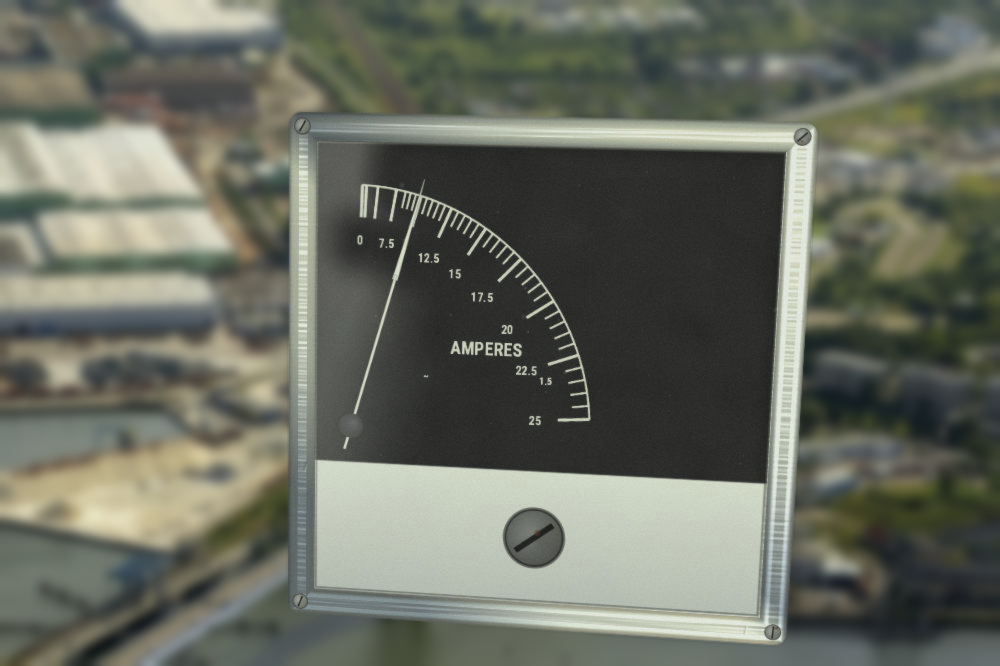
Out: 10
